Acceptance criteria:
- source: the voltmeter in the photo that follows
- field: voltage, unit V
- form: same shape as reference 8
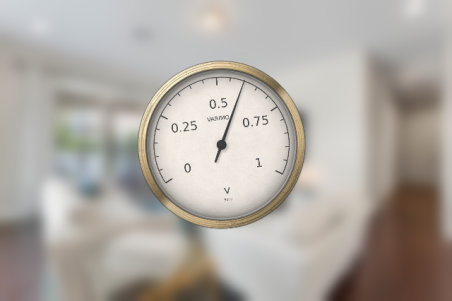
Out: 0.6
